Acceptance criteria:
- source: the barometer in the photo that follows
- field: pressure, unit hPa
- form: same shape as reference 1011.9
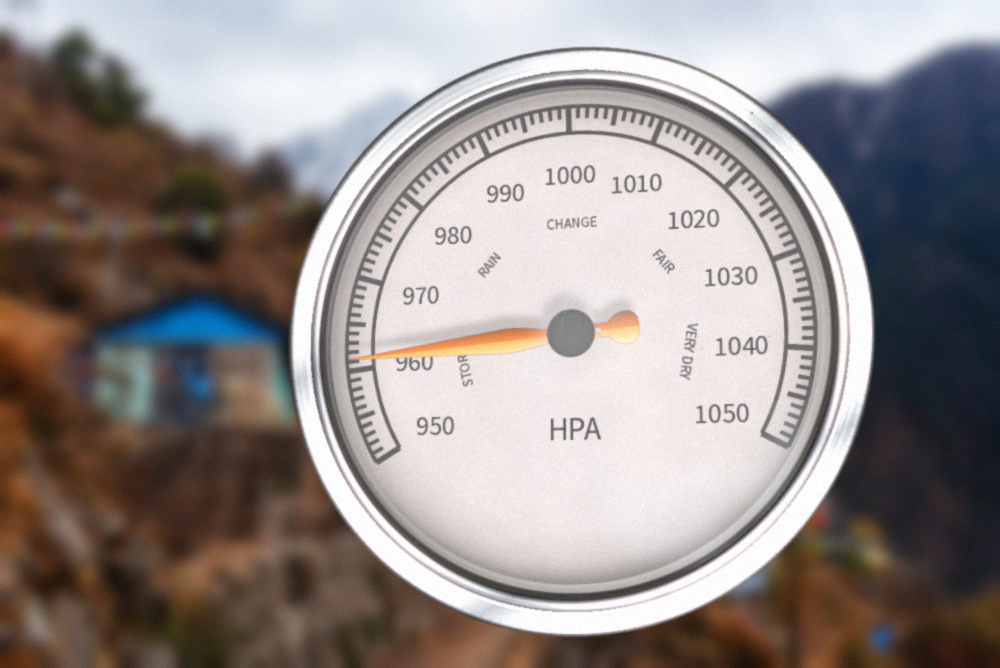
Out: 961
